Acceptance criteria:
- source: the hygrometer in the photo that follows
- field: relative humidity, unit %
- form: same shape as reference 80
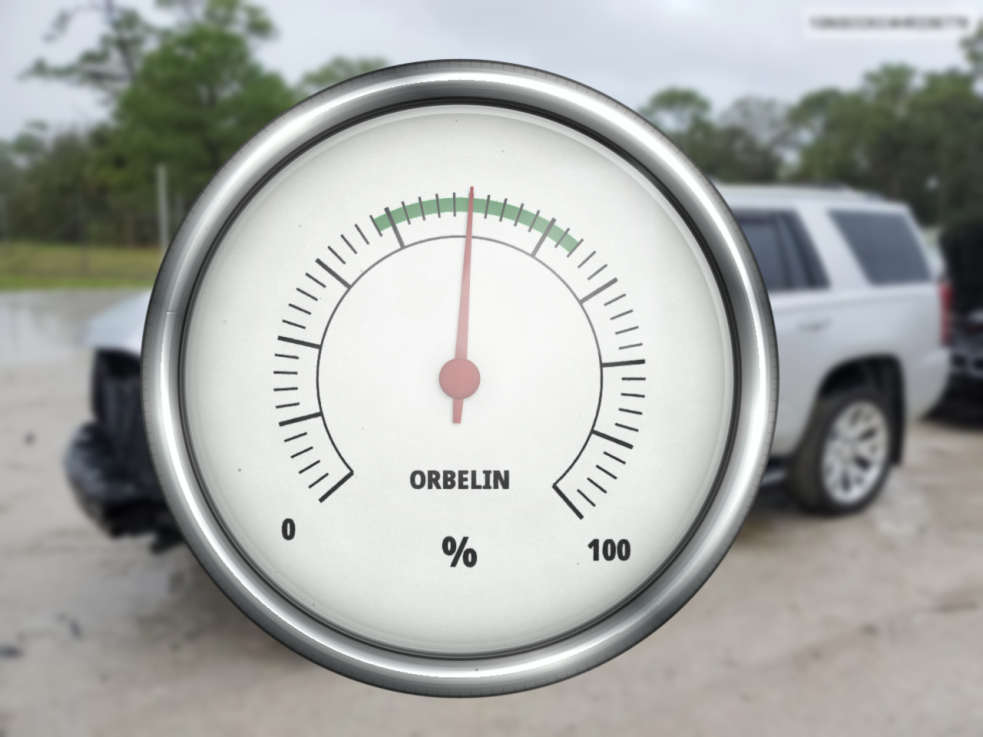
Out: 50
